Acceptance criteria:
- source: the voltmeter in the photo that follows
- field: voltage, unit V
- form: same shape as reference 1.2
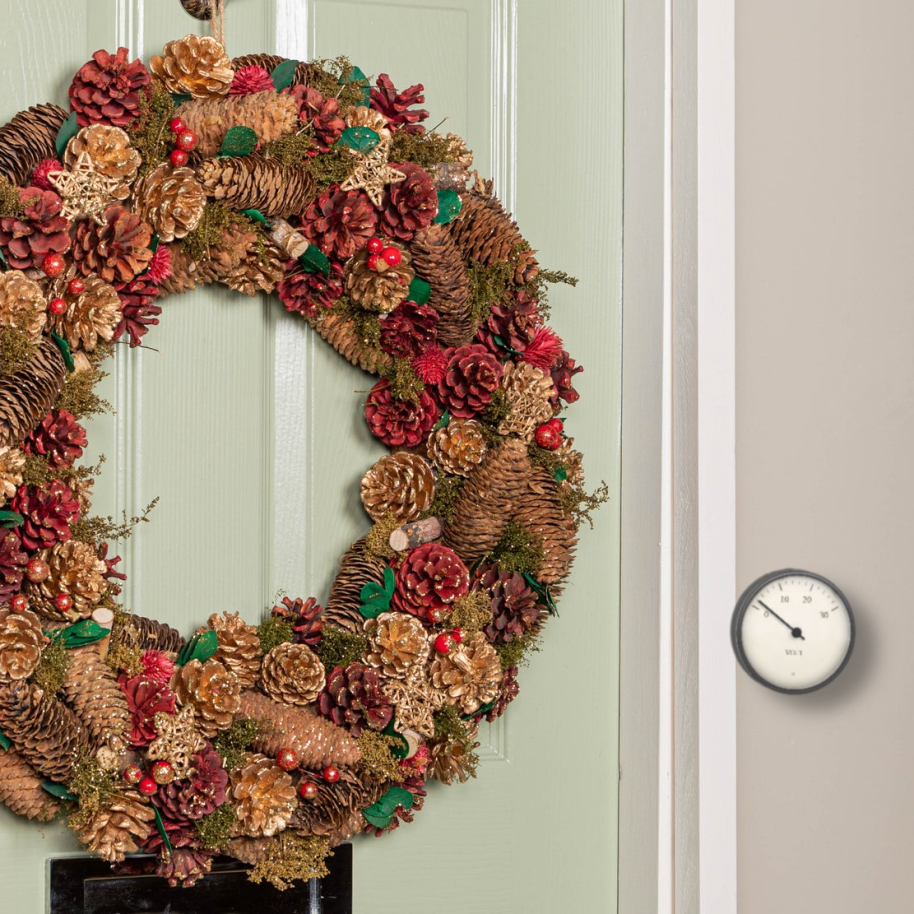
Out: 2
